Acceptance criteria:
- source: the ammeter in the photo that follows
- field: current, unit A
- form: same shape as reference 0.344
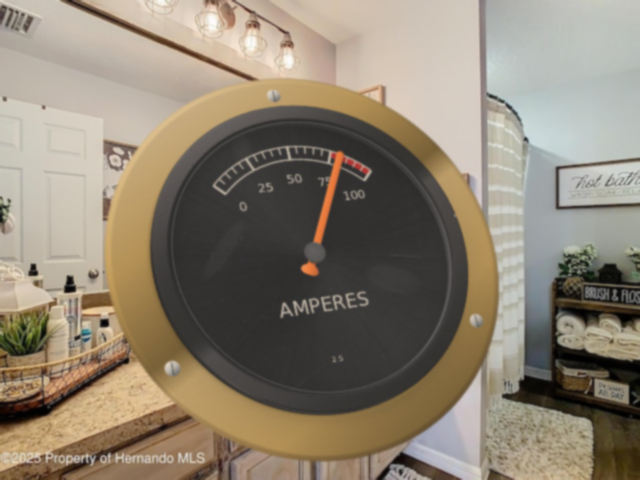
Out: 80
